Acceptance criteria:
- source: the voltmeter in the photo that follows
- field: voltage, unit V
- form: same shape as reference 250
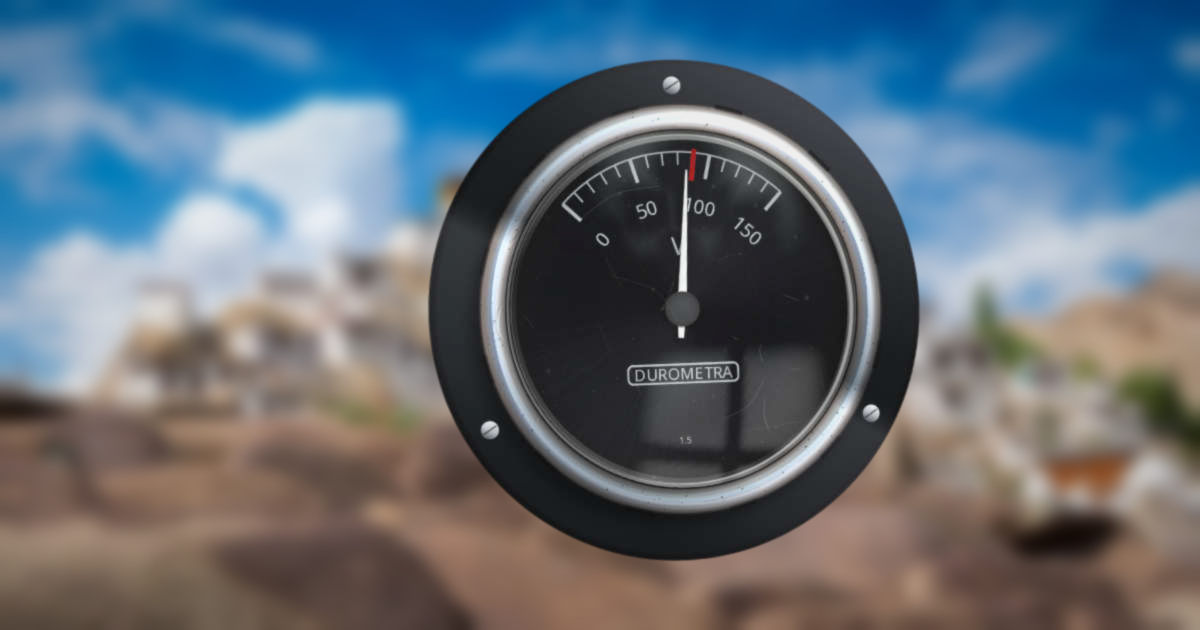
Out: 85
